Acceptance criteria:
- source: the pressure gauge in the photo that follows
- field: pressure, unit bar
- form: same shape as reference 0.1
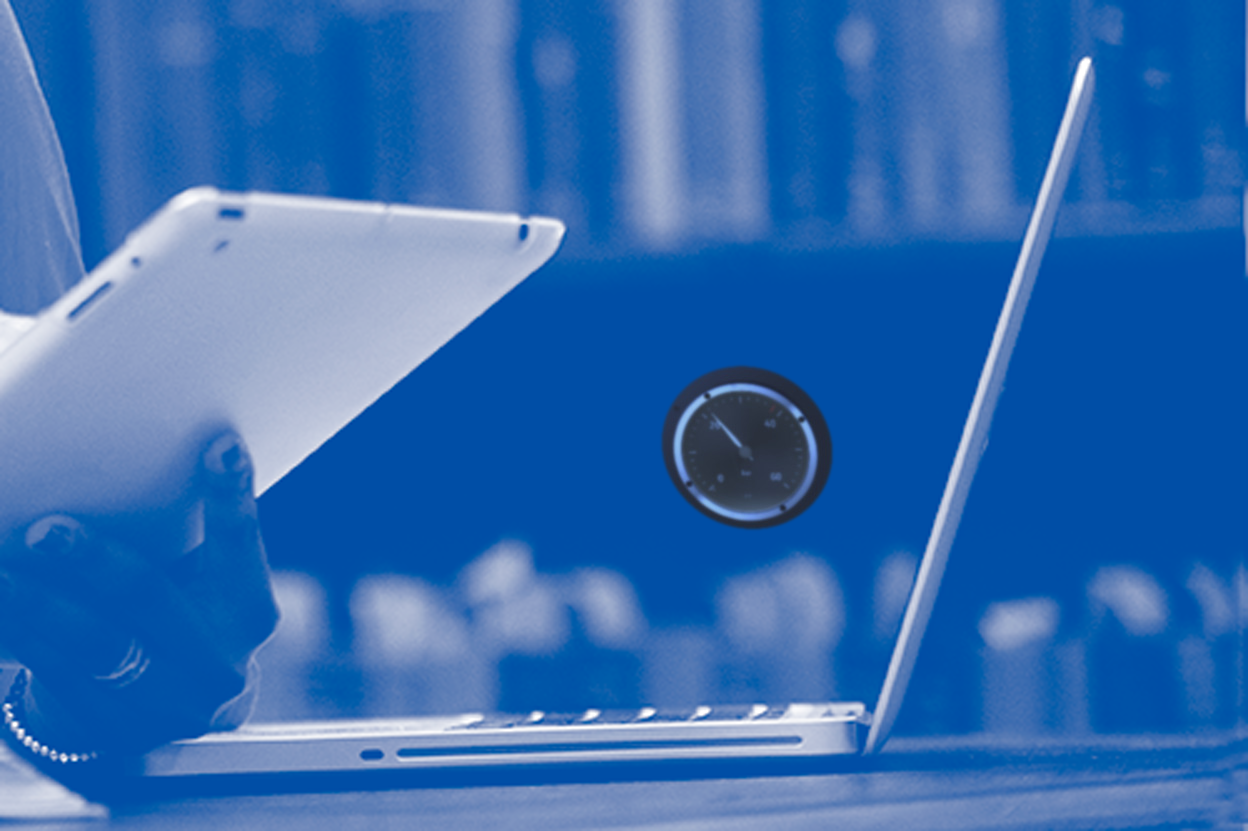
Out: 22
